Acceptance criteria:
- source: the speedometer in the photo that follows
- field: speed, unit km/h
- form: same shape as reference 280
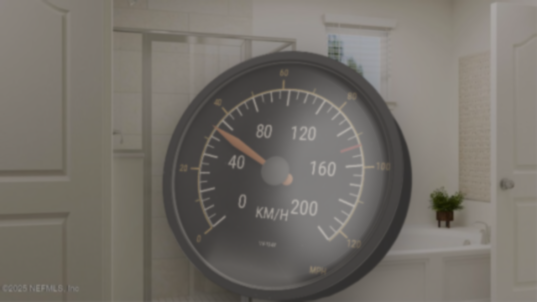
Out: 55
